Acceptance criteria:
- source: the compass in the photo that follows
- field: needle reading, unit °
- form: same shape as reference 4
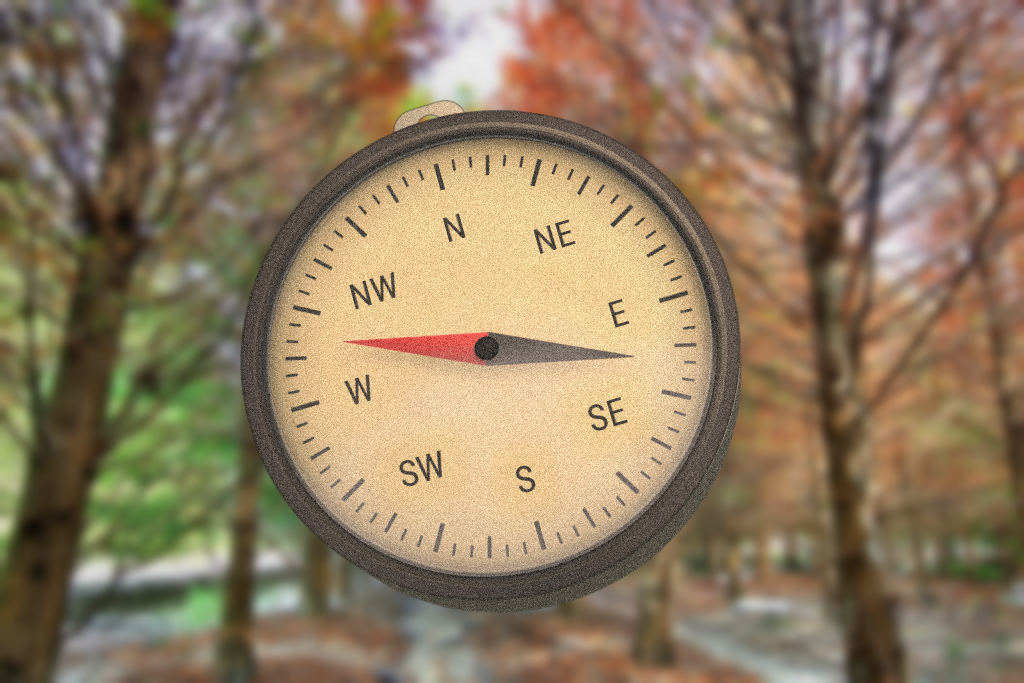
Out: 290
